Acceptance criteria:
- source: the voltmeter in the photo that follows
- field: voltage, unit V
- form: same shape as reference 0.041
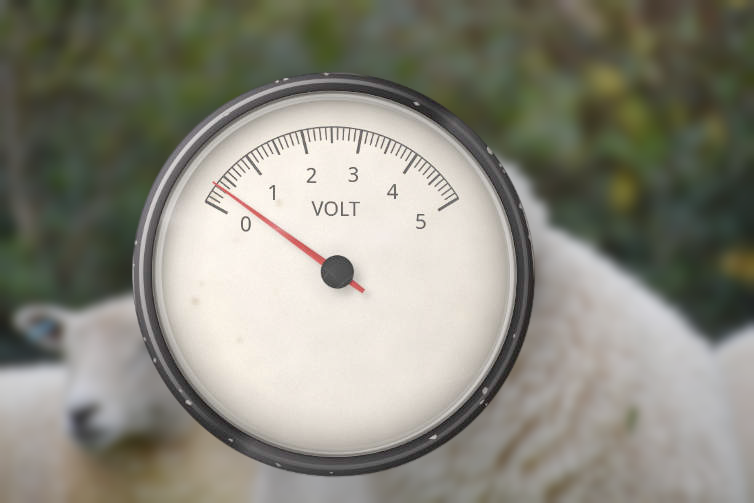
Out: 0.3
